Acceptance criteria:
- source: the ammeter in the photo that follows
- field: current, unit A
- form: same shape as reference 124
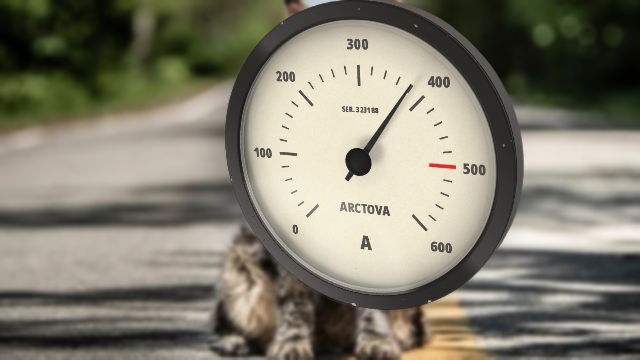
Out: 380
